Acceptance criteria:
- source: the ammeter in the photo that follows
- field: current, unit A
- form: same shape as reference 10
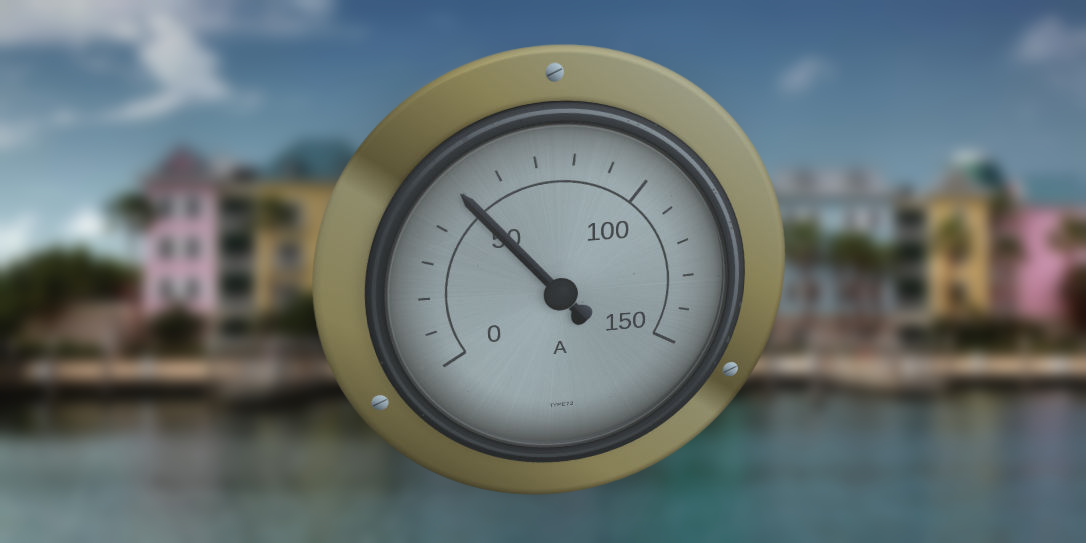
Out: 50
